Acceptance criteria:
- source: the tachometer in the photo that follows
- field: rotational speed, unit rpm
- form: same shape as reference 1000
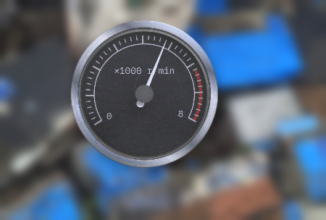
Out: 4800
